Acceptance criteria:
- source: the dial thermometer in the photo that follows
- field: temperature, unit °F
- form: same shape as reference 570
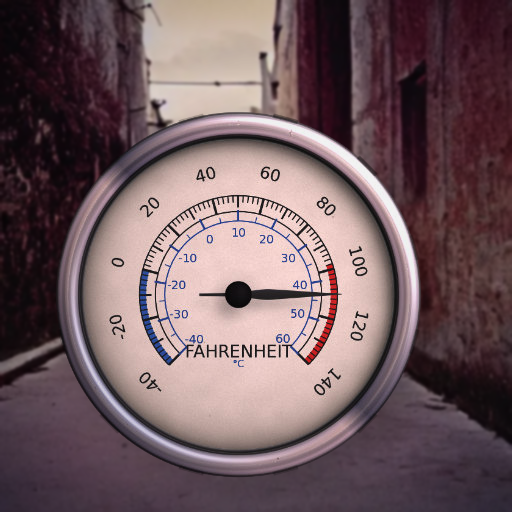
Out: 110
